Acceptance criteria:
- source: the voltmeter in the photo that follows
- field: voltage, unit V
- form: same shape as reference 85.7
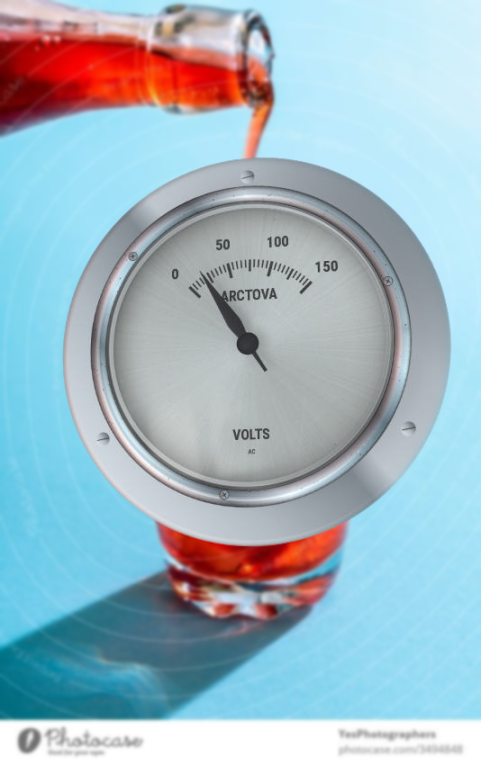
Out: 20
